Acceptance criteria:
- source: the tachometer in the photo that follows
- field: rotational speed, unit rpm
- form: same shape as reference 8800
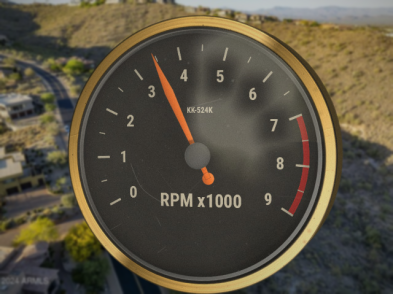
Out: 3500
